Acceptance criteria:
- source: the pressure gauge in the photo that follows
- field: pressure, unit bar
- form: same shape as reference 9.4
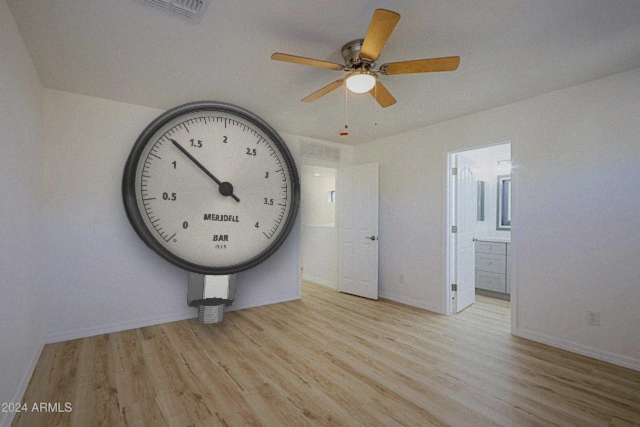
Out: 1.25
